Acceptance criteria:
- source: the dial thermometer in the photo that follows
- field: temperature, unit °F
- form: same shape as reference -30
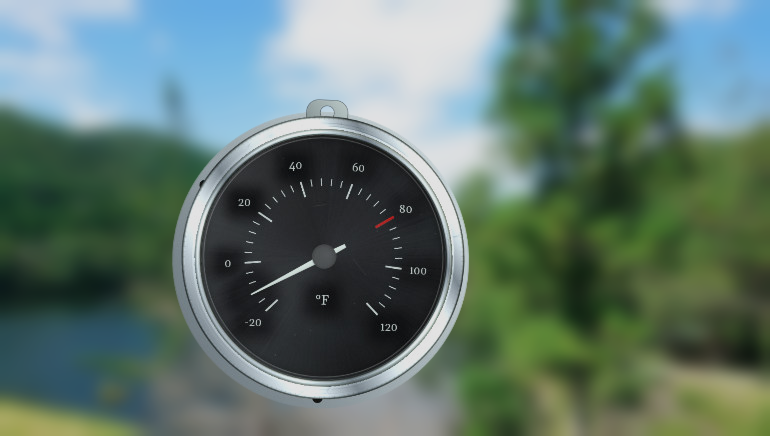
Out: -12
